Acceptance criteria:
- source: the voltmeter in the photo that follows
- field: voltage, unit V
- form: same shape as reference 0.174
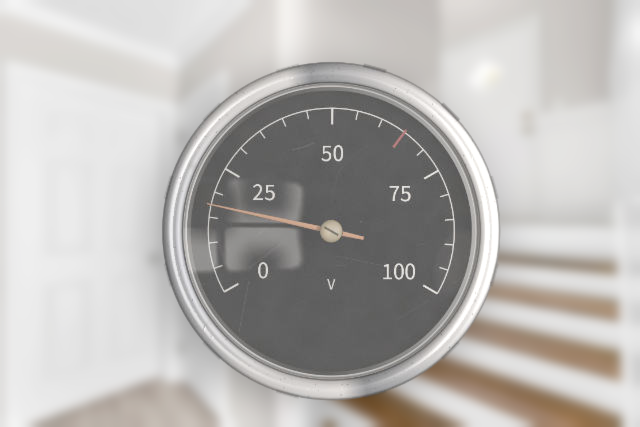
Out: 17.5
